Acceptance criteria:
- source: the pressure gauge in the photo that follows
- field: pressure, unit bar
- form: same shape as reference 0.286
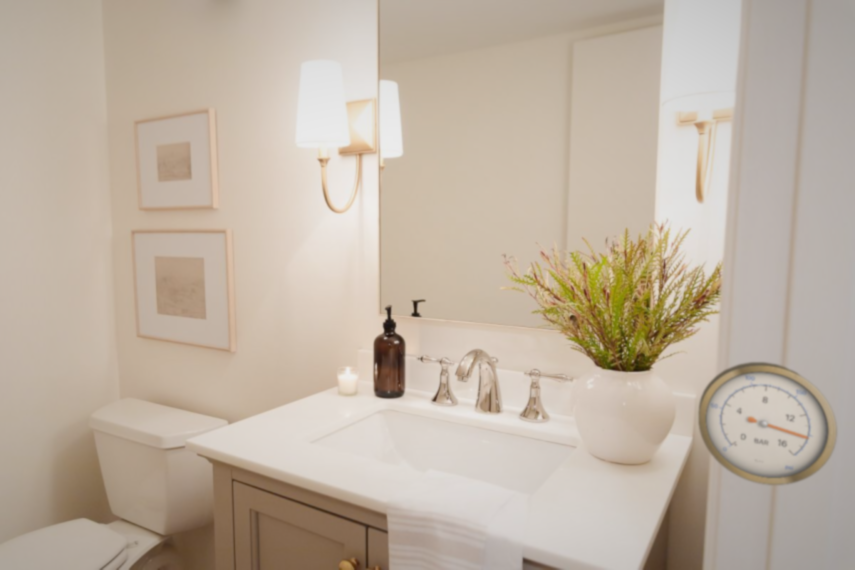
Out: 14
